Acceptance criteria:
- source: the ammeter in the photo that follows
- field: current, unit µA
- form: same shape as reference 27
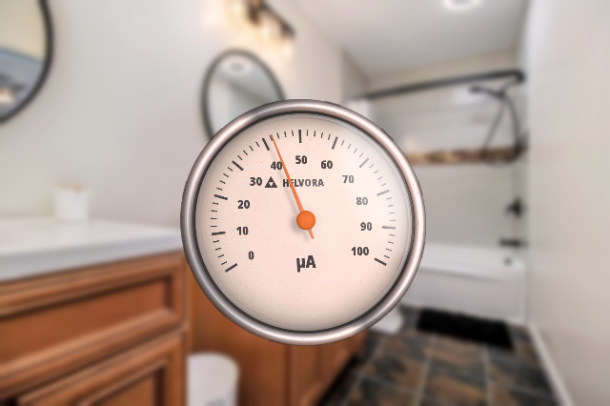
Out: 42
